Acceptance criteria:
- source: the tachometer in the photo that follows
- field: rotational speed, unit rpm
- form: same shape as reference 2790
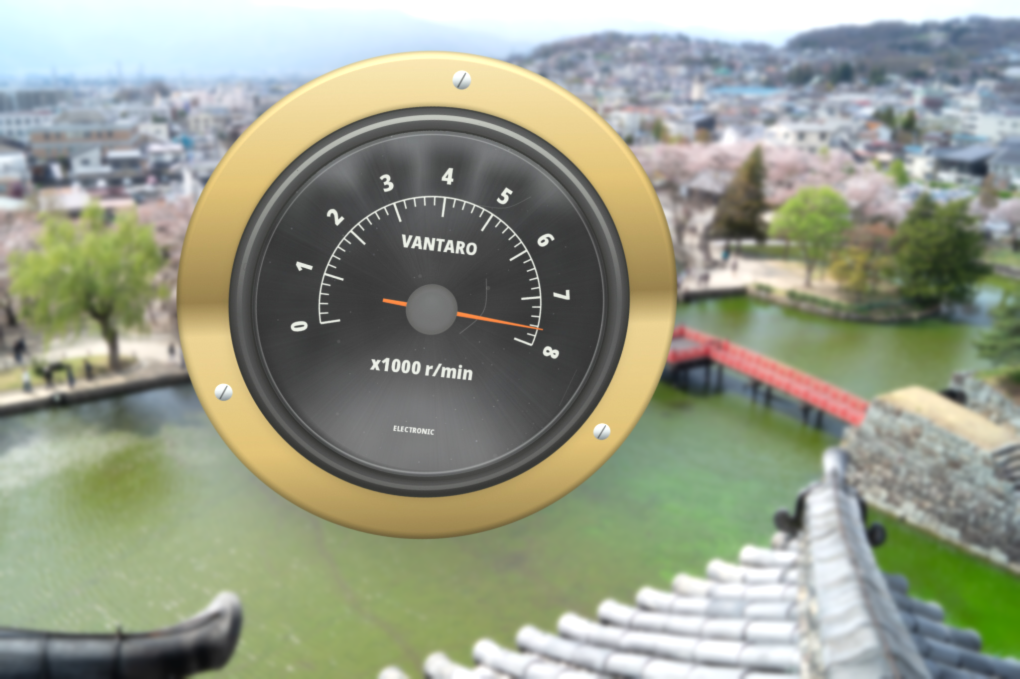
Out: 7600
